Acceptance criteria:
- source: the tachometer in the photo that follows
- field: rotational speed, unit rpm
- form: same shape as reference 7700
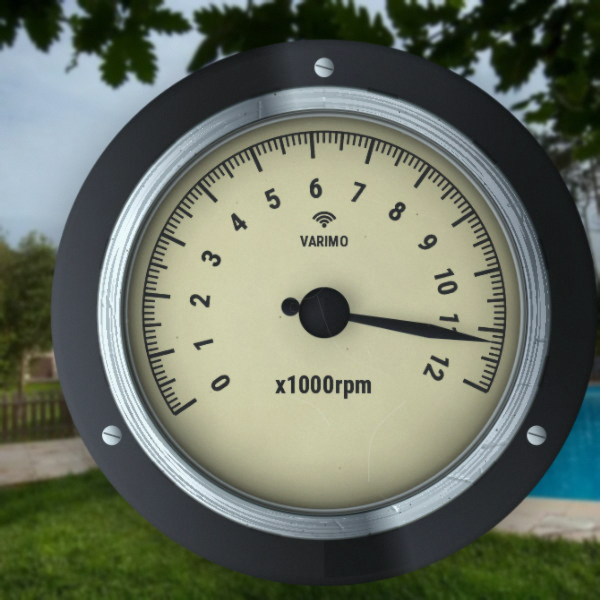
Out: 11200
